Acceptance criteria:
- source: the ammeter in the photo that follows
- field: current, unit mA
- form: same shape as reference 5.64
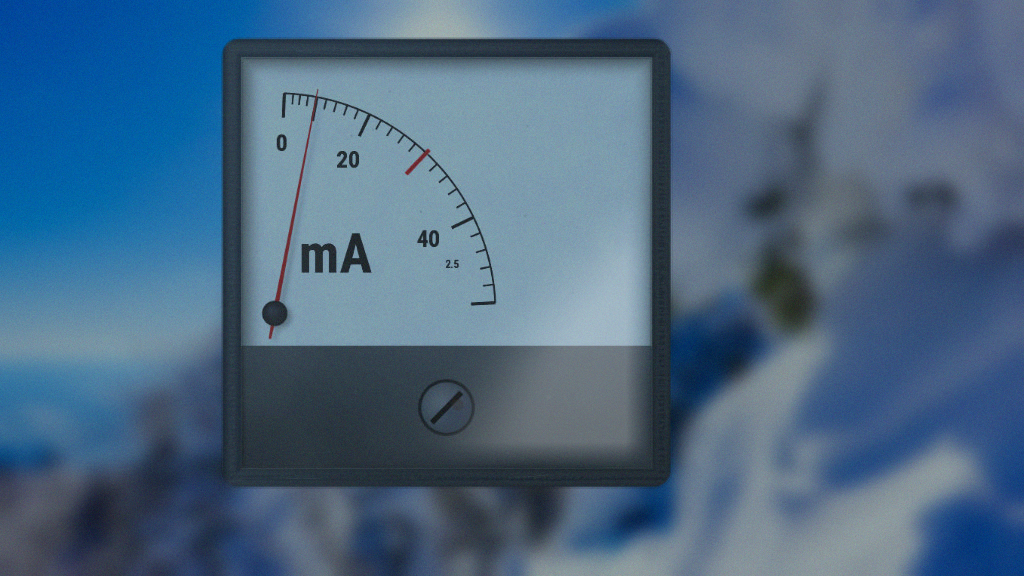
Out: 10
